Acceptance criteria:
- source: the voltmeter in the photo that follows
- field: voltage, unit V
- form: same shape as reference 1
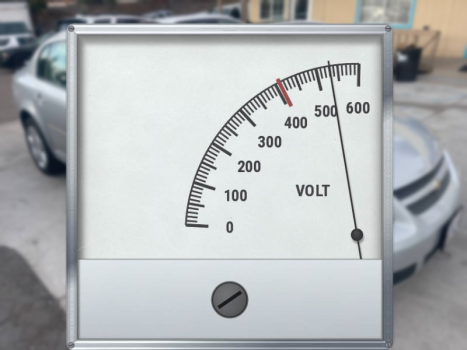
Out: 530
